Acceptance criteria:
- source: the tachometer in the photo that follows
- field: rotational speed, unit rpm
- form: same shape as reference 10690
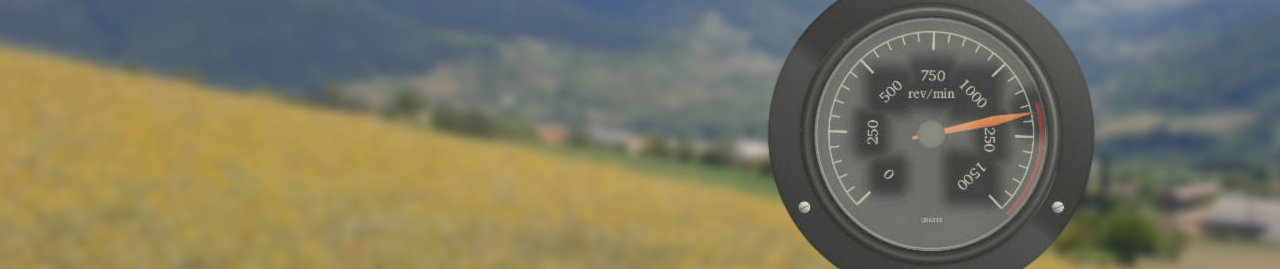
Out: 1175
